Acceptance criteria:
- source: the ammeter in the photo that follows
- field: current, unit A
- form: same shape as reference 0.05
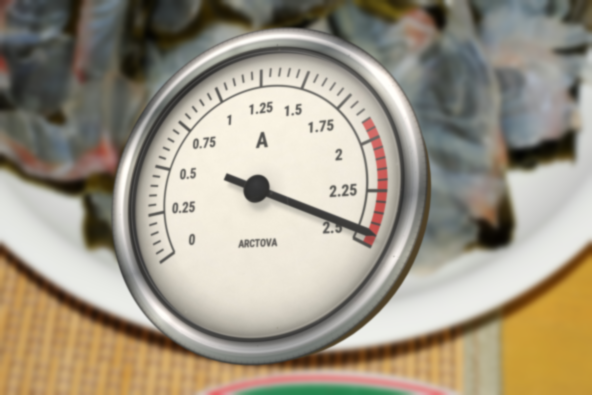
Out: 2.45
